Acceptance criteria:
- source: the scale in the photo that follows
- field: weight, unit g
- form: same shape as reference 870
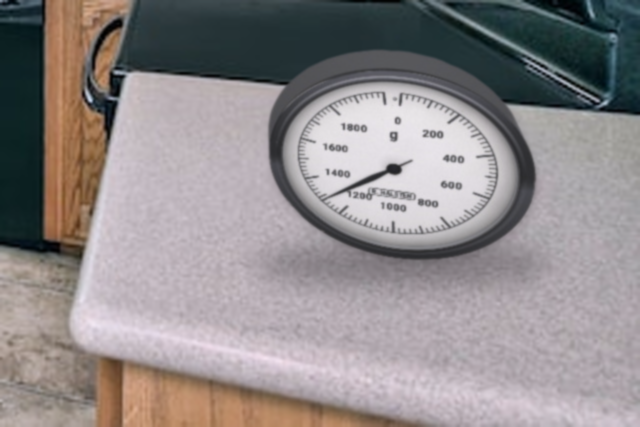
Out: 1300
